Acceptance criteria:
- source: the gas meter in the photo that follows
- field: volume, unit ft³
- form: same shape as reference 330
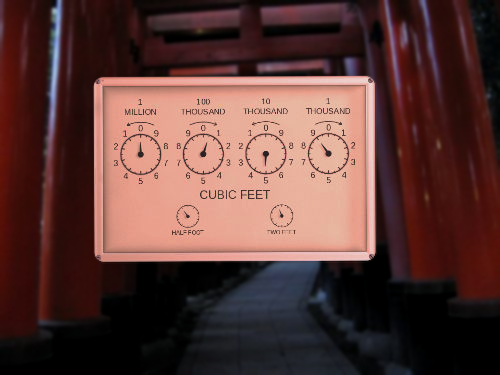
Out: 4900
